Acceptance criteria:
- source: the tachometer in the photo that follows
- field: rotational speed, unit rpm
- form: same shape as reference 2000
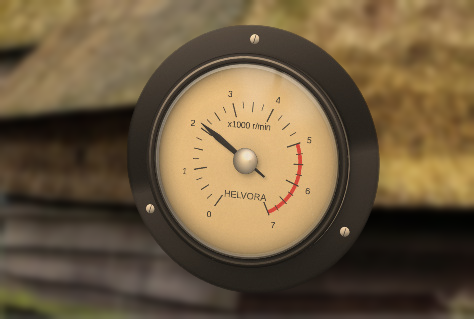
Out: 2125
